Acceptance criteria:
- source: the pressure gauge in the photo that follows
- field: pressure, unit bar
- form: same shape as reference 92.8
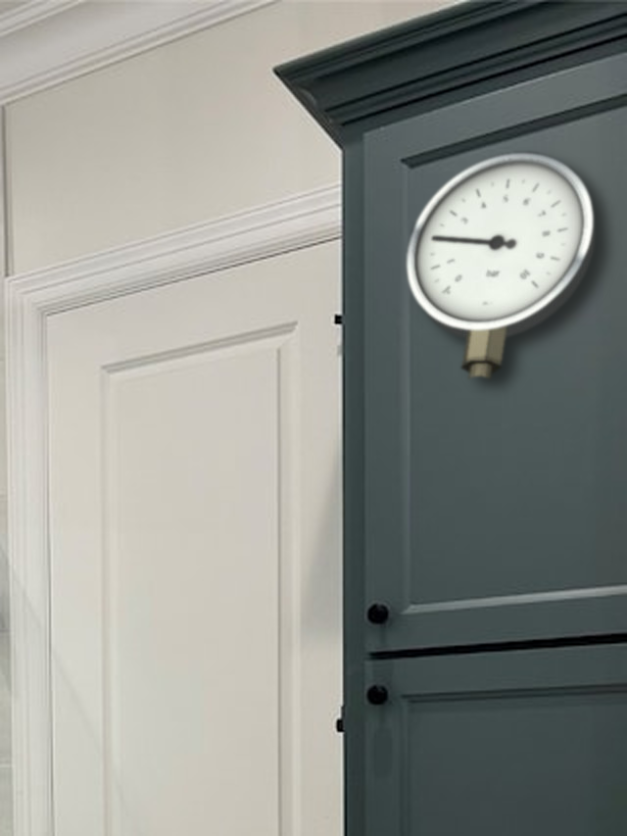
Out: 2
